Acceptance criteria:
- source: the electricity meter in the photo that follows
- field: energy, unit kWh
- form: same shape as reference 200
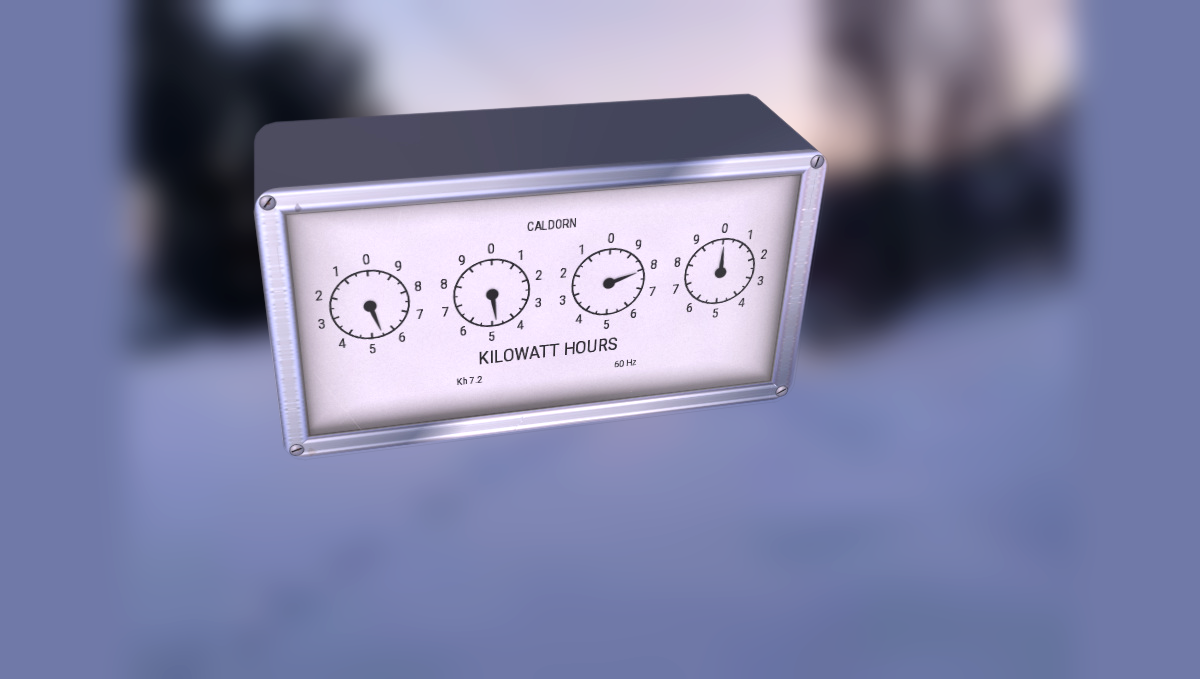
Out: 5480
